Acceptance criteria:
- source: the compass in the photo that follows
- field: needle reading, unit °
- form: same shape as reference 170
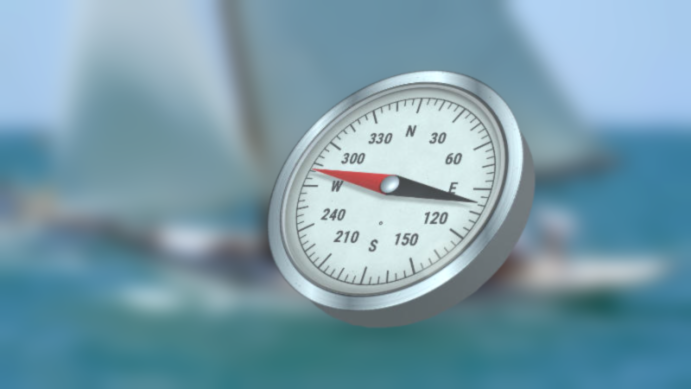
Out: 280
